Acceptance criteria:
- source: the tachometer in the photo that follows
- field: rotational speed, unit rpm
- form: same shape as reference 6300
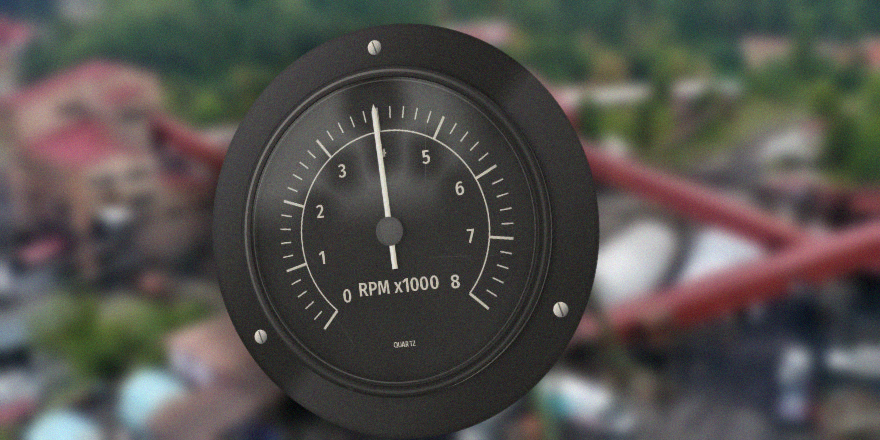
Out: 4000
